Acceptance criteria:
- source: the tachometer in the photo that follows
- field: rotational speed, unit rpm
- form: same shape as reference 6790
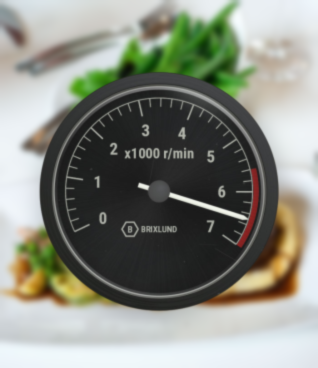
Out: 6500
